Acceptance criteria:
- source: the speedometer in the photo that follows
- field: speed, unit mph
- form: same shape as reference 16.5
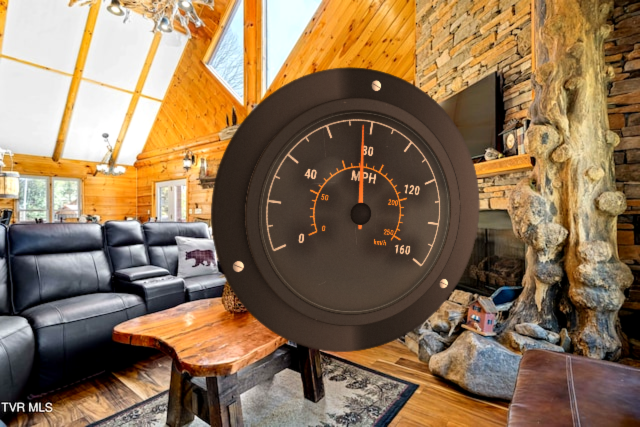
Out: 75
